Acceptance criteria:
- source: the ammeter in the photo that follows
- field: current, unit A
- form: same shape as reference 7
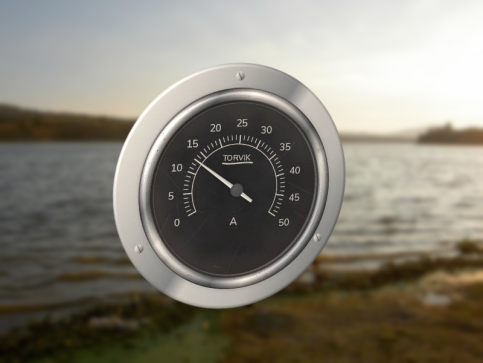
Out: 13
